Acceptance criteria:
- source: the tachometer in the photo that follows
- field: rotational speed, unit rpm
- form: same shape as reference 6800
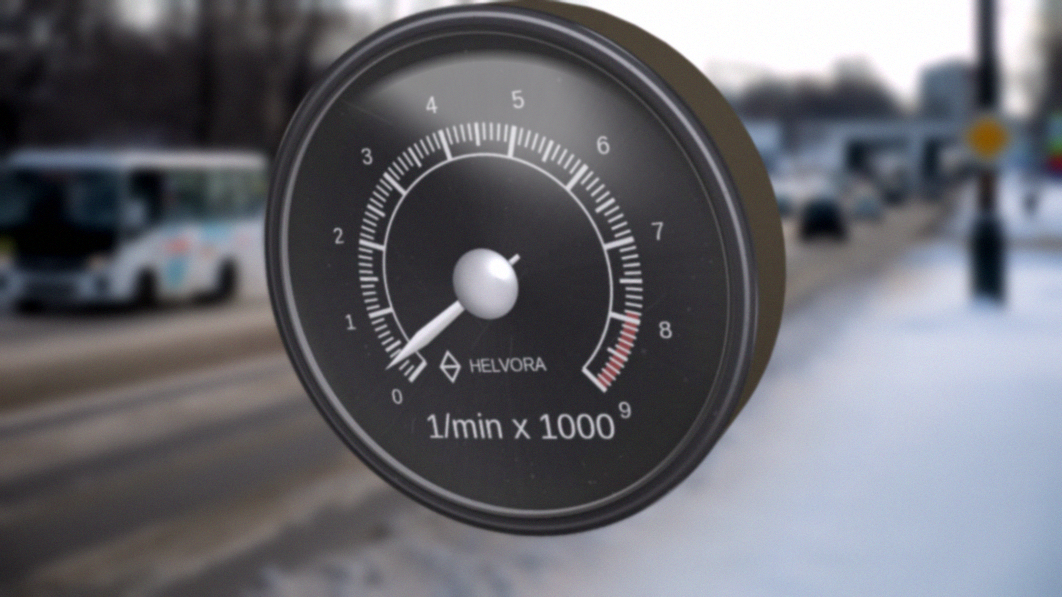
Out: 300
